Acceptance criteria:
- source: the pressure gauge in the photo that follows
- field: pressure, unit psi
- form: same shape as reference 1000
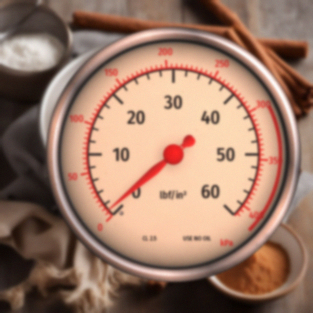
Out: 1
